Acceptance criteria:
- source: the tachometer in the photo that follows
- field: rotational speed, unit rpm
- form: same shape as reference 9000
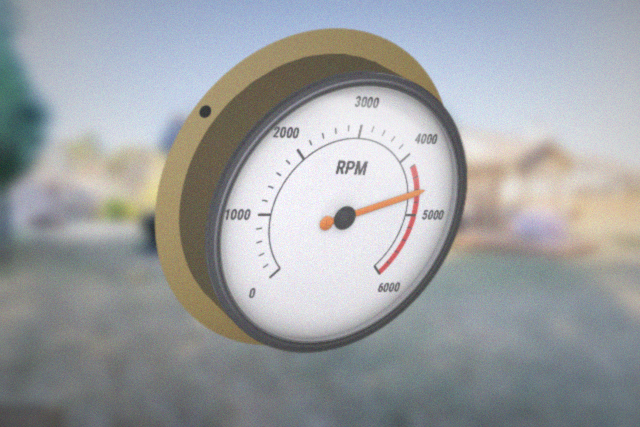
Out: 4600
